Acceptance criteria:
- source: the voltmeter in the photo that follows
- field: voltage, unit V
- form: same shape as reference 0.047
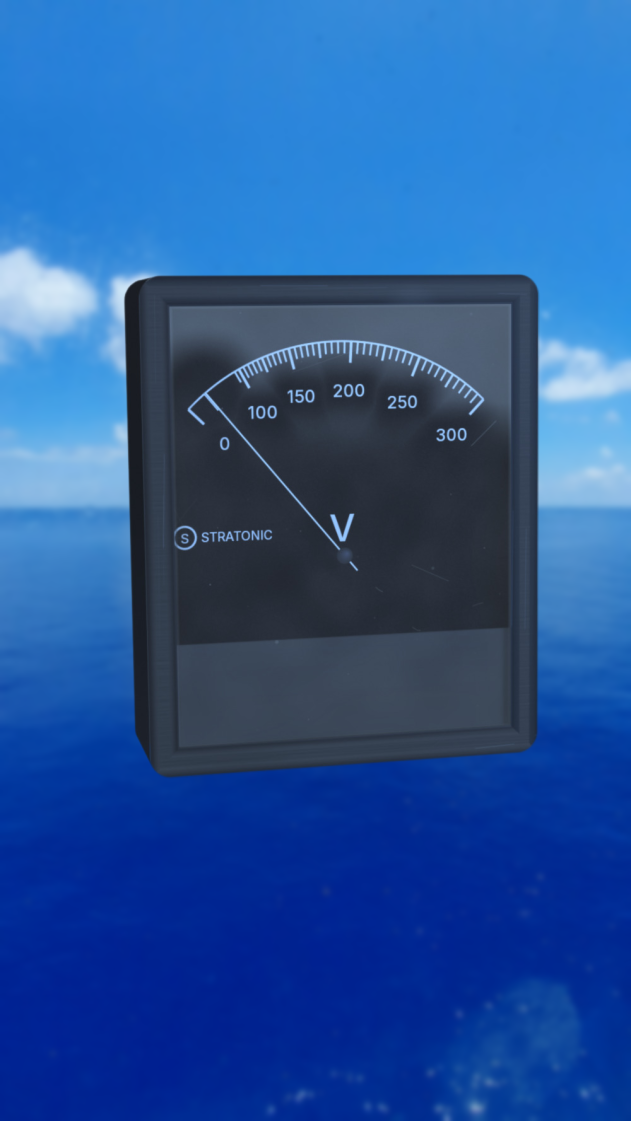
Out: 50
